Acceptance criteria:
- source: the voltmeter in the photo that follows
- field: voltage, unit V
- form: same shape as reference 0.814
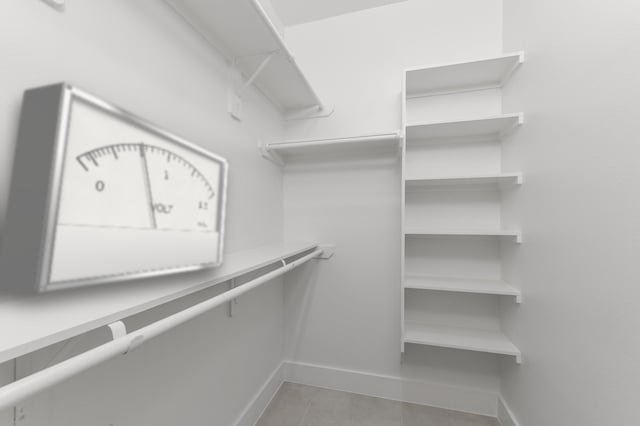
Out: 0.75
